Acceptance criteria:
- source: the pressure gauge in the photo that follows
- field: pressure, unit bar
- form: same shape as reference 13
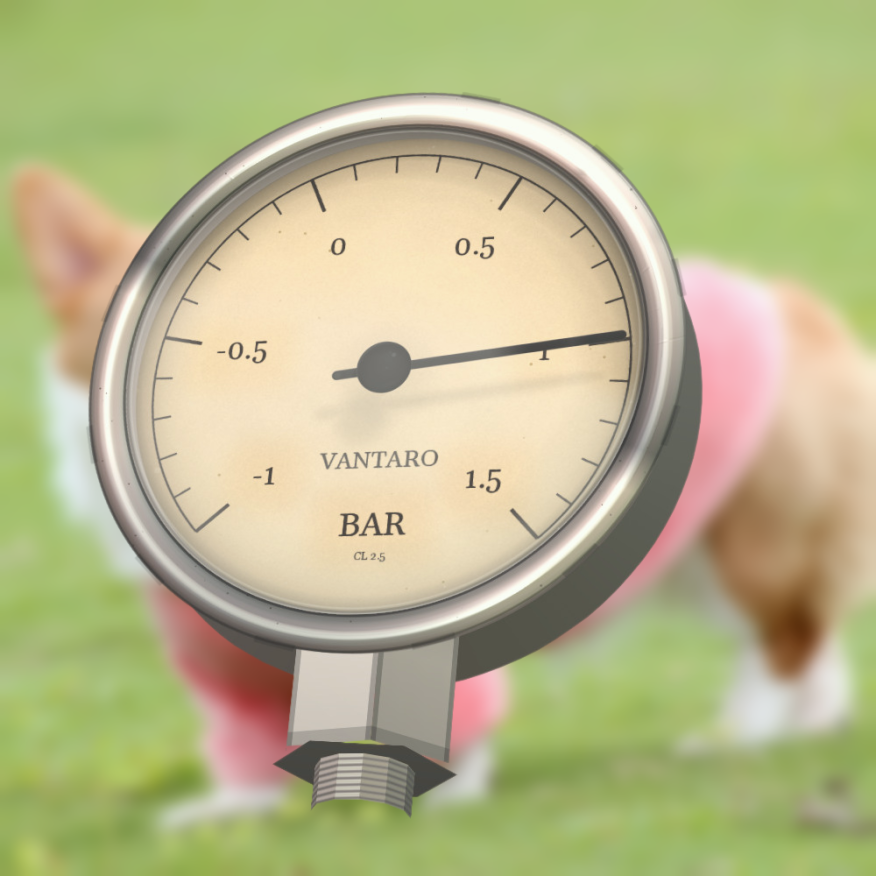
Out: 1
